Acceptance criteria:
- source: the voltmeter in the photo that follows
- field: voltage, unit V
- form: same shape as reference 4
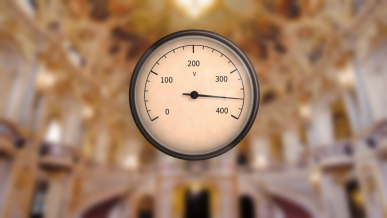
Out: 360
